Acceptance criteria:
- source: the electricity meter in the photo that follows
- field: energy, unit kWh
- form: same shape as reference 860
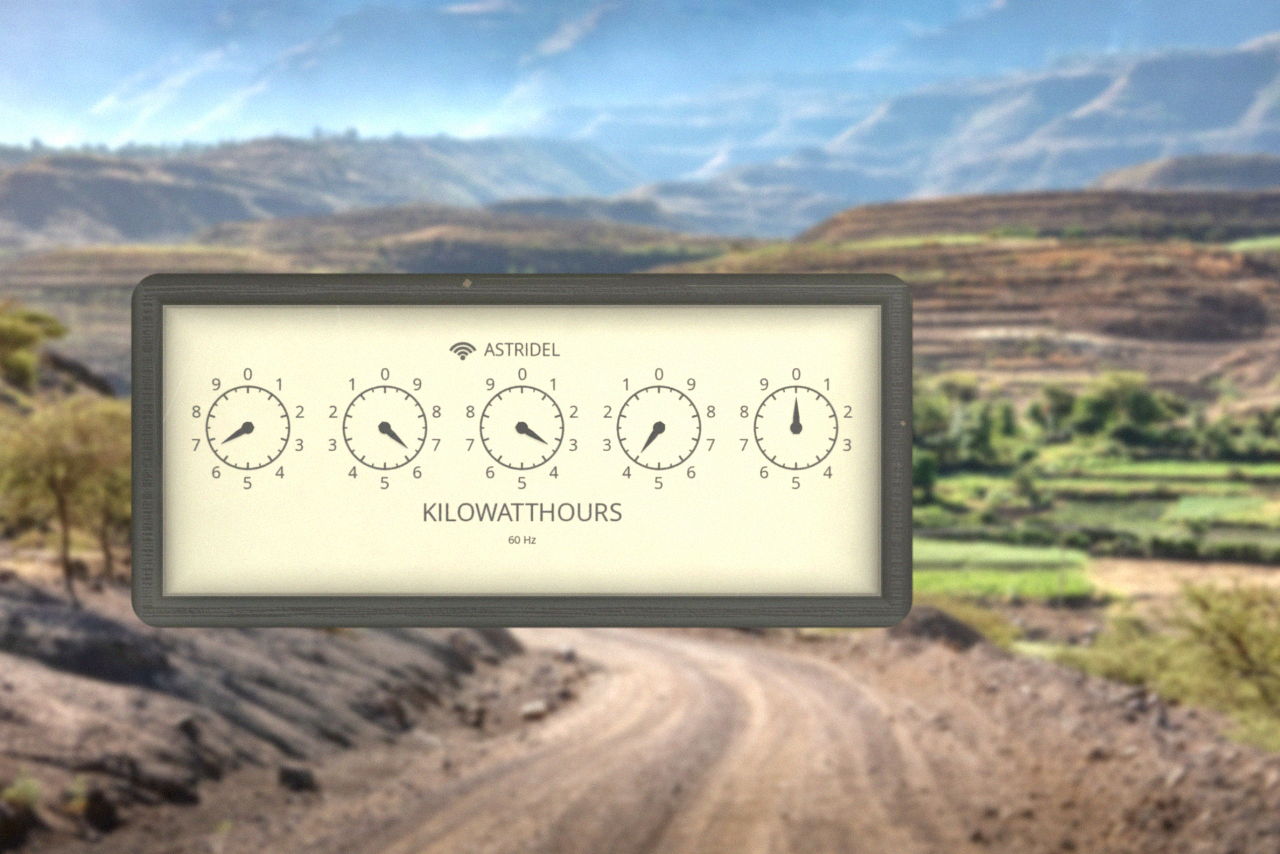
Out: 66340
